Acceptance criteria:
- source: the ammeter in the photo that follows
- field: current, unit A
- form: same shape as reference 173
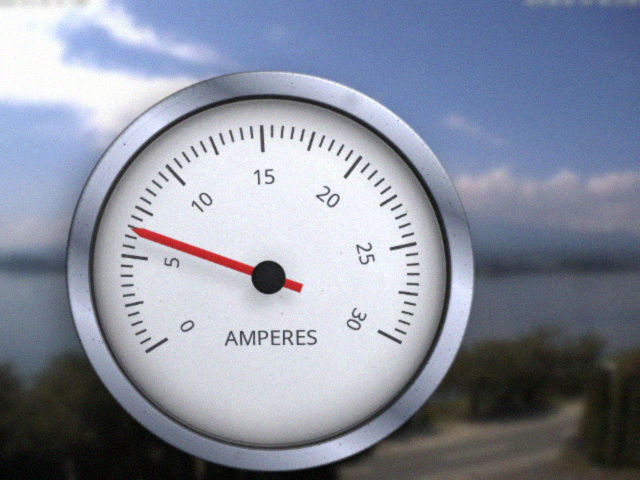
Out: 6.5
